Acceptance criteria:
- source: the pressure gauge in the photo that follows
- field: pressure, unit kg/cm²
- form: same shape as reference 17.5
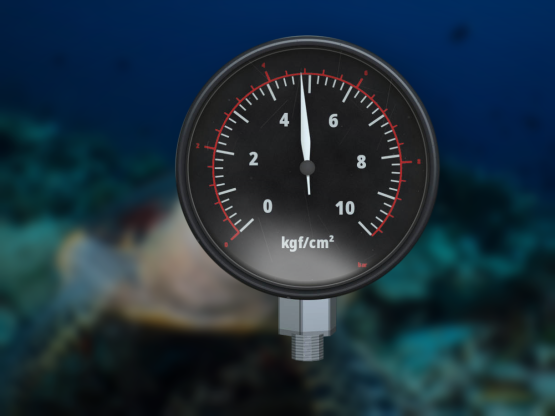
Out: 4.8
